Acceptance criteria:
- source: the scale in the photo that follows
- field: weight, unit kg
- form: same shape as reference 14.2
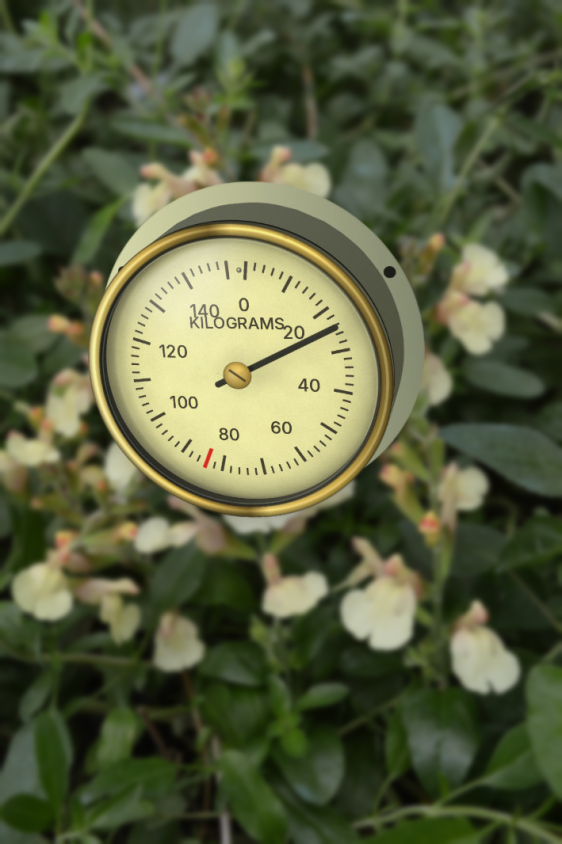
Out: 24
